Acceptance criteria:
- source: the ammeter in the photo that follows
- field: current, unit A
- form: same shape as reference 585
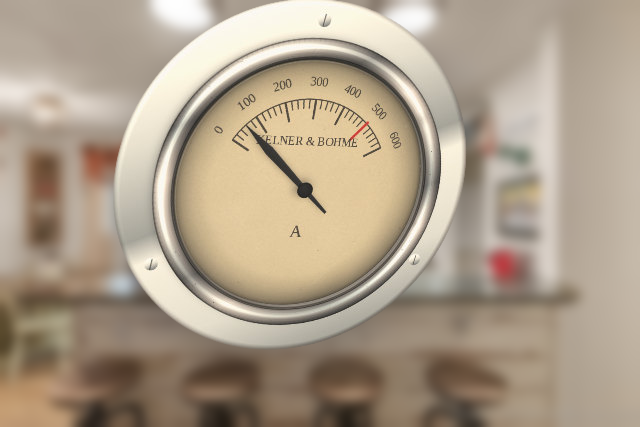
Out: 60
